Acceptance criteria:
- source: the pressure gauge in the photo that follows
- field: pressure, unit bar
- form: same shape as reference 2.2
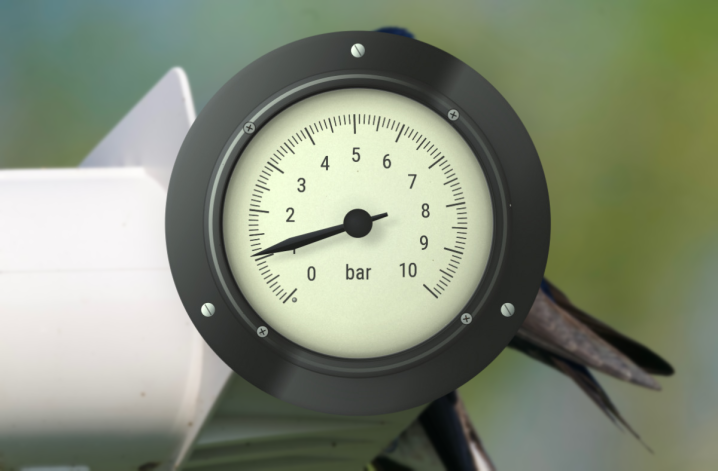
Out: 1.1
